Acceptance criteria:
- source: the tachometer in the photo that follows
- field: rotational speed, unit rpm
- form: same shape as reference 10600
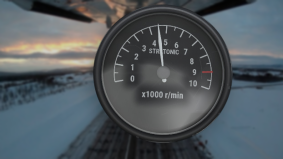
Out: 4500
